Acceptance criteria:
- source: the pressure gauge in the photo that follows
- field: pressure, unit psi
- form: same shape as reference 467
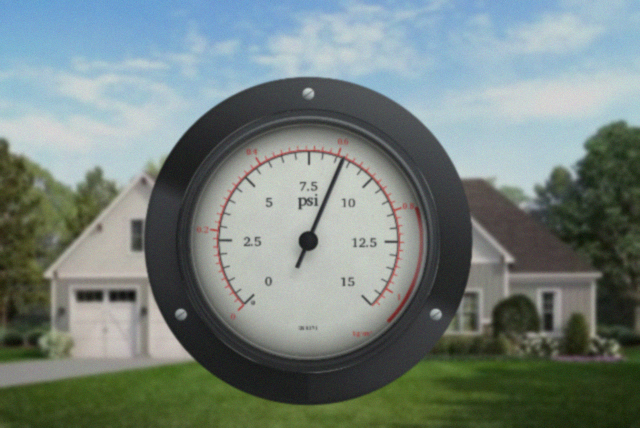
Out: 8.75
